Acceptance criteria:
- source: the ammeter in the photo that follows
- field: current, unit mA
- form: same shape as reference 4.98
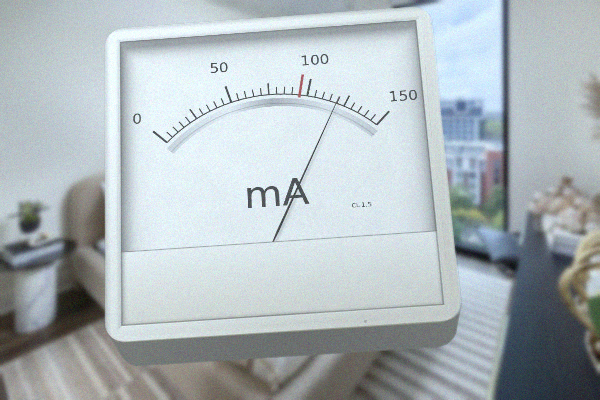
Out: 120
